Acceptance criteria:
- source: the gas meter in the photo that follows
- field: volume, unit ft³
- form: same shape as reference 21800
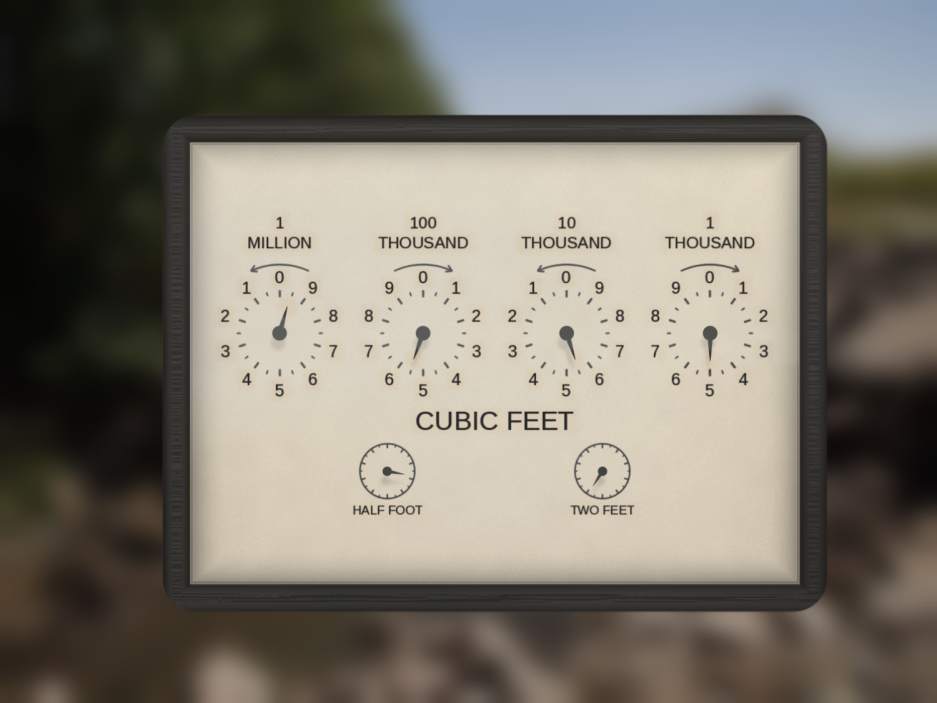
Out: 955500
